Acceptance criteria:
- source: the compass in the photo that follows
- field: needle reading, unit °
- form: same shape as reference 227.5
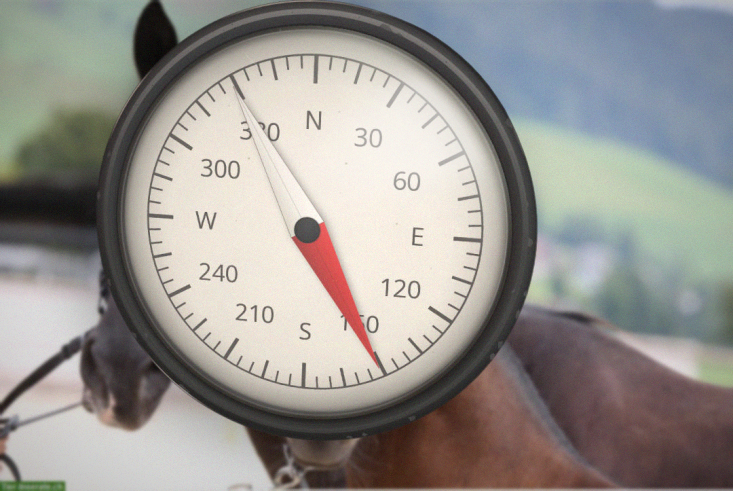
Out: 150
